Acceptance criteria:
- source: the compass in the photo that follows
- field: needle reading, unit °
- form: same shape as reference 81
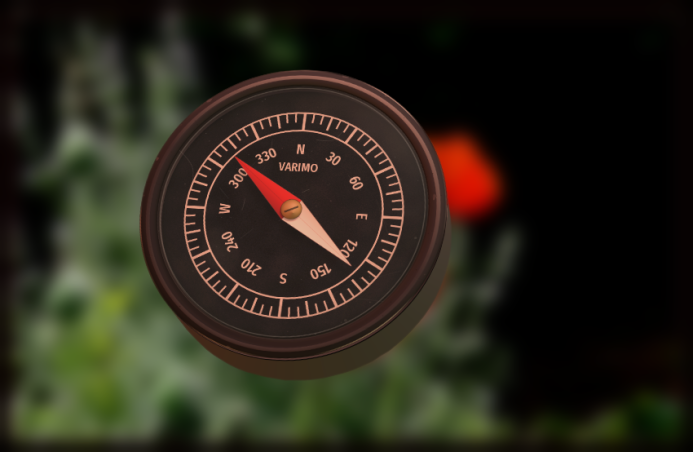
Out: 310
